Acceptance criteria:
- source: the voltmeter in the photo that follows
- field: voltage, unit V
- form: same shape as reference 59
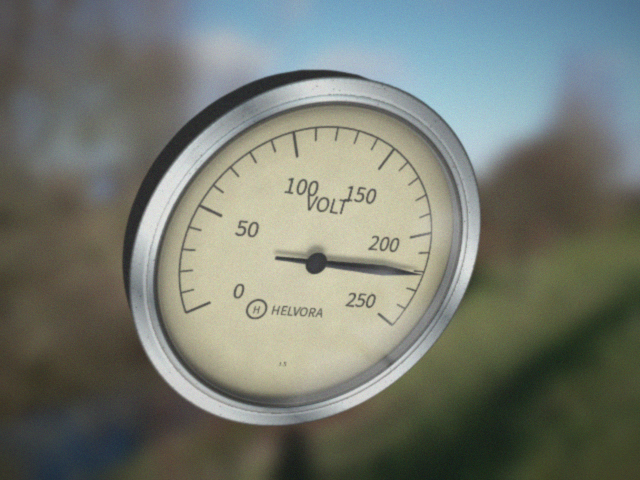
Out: 220
